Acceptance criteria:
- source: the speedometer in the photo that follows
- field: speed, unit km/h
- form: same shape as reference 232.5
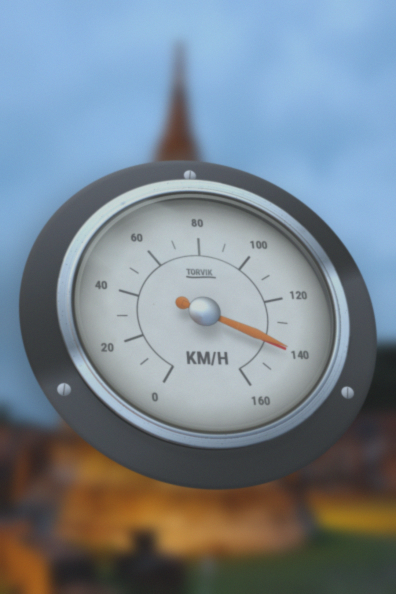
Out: 140
